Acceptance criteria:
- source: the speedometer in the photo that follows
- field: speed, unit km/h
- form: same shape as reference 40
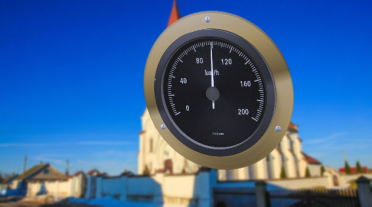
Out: 100
